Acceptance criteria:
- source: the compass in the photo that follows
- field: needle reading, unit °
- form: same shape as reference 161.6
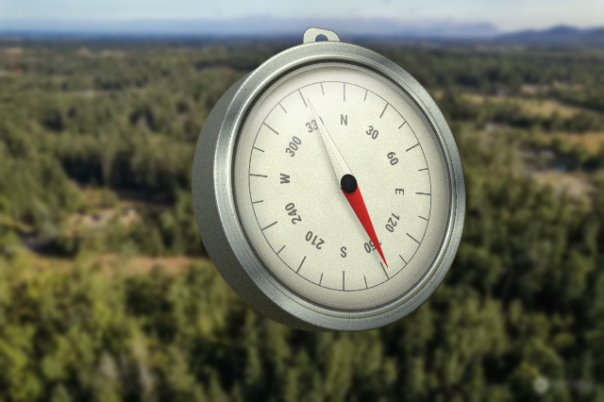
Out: 150
